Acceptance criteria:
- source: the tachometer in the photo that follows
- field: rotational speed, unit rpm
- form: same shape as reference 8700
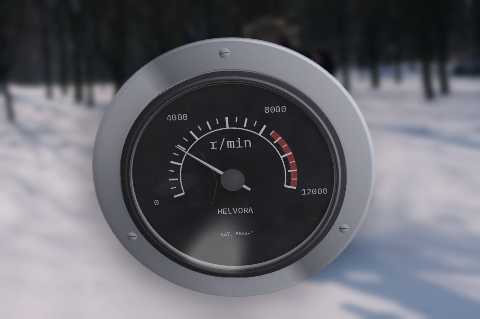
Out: 3000
